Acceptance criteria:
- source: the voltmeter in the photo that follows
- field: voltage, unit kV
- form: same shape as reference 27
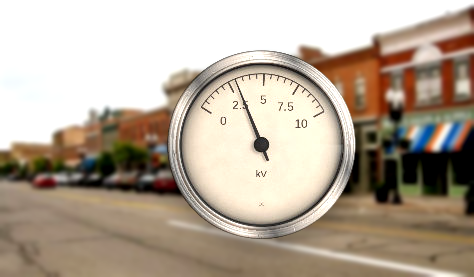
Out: 3
